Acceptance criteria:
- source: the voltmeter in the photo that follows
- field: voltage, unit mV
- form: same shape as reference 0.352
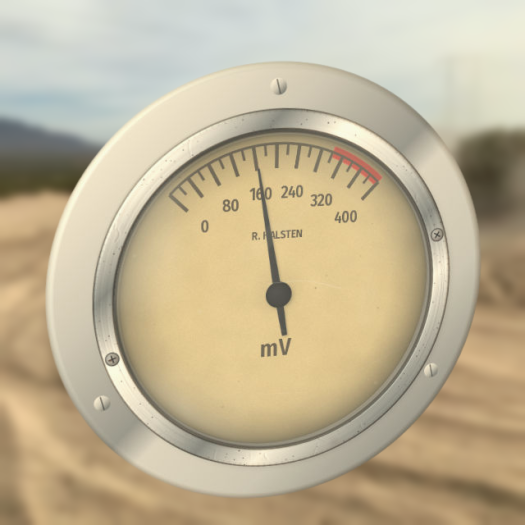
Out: 160
